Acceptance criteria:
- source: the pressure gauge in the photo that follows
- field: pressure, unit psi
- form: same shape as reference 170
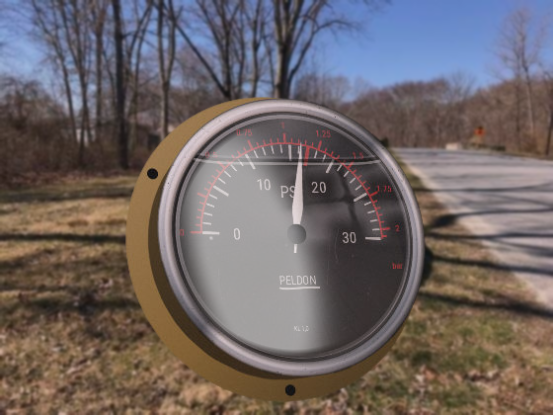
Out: 16
